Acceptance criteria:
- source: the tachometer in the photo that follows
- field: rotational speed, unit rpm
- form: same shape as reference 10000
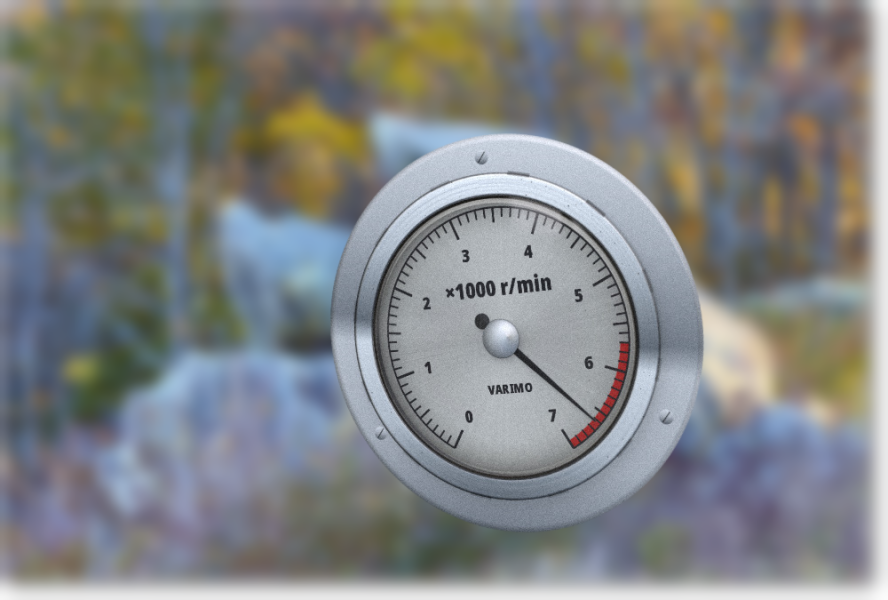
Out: 6600
